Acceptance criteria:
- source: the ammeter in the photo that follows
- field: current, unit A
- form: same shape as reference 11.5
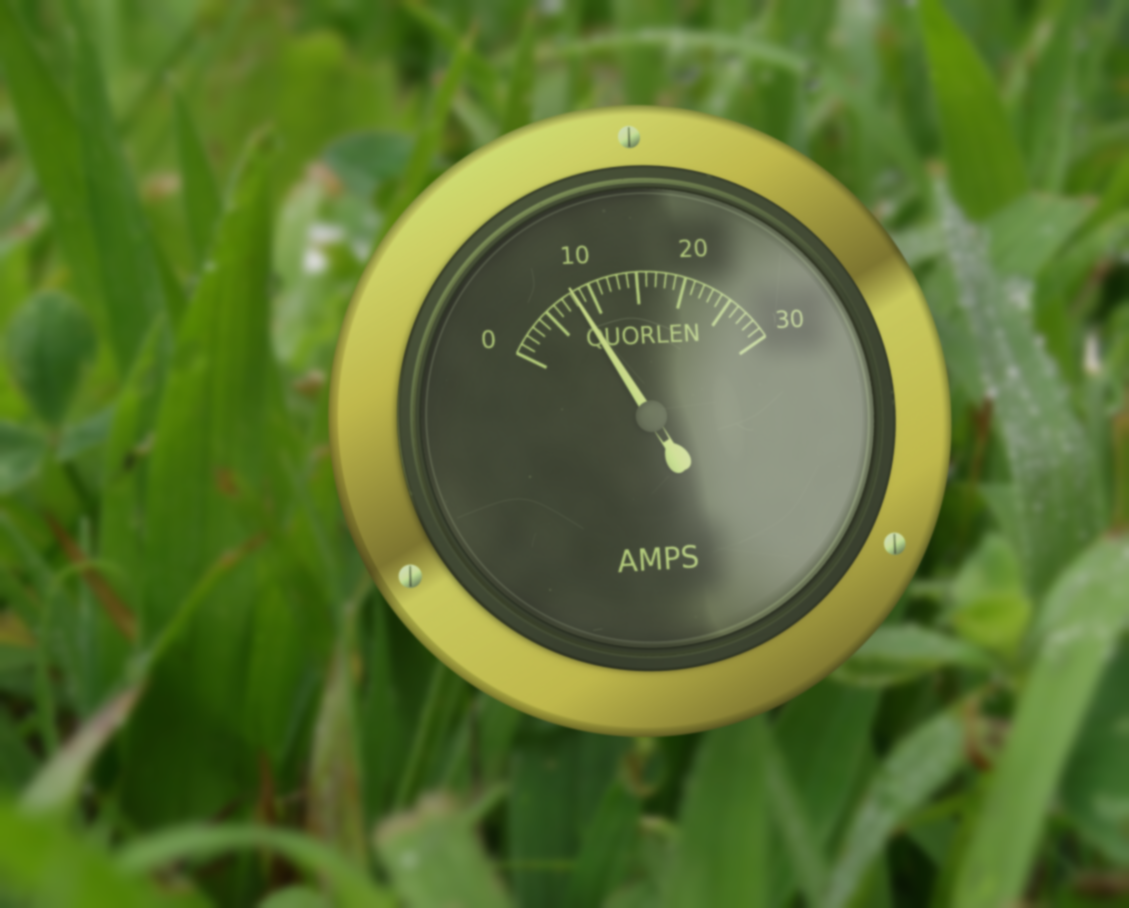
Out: 8
